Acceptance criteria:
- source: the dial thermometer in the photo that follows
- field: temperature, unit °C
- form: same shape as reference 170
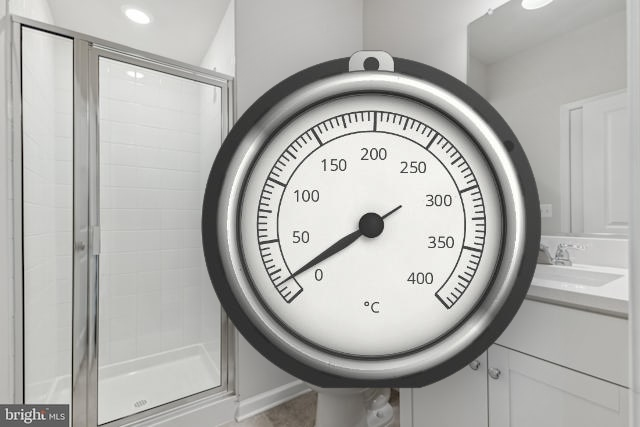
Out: 15
